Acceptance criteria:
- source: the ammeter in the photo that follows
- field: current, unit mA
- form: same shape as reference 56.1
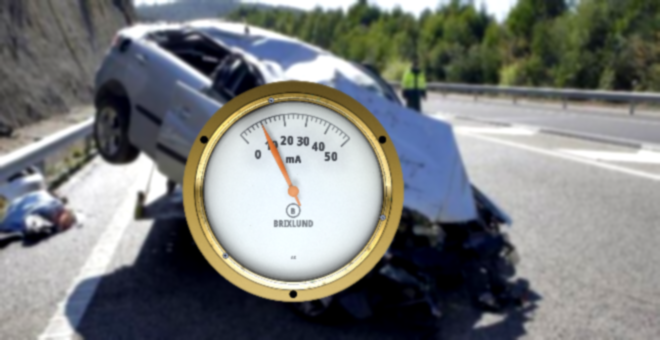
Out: 10
